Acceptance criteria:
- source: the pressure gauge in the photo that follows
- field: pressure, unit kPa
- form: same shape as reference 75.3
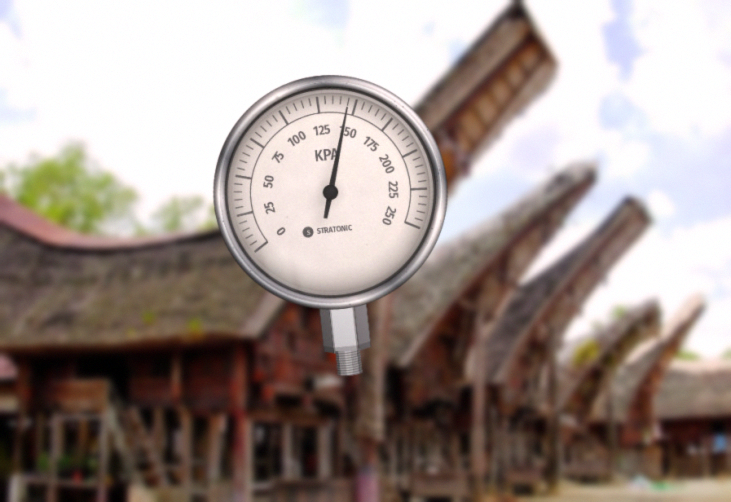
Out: 145
